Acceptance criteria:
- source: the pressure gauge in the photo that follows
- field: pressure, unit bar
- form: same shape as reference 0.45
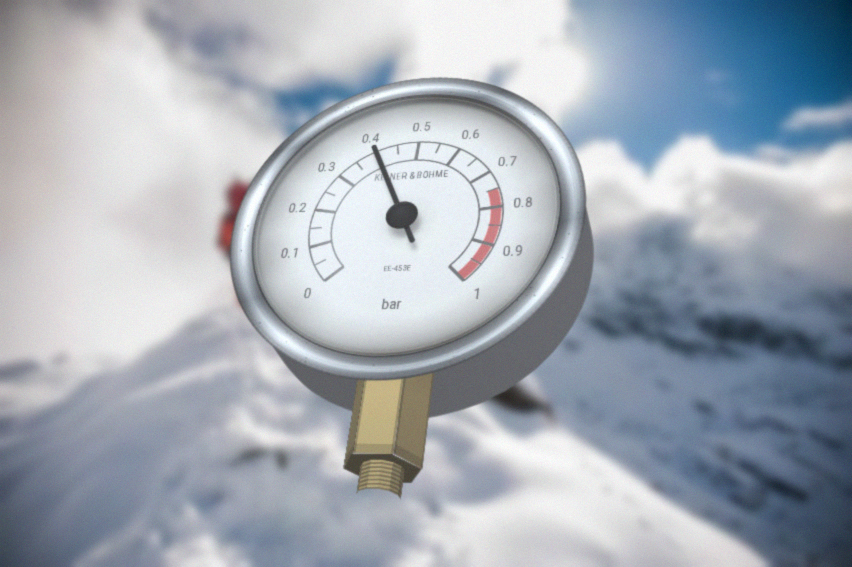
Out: 0.4
